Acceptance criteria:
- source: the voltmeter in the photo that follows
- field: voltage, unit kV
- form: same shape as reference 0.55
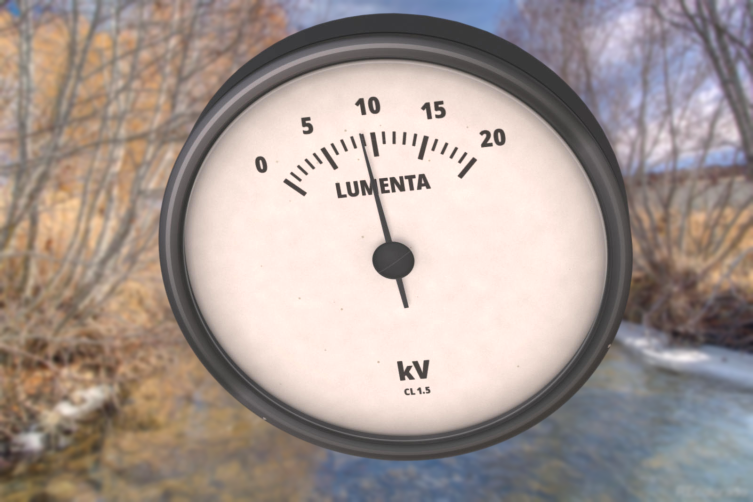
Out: 9
